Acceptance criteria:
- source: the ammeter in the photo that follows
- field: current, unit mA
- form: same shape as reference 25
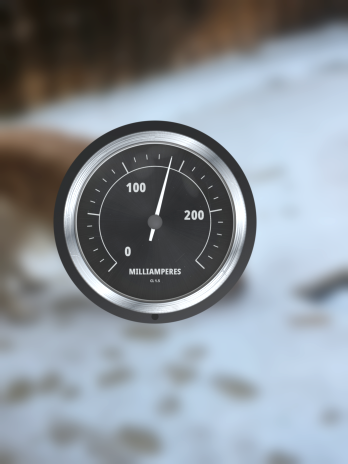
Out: 140
